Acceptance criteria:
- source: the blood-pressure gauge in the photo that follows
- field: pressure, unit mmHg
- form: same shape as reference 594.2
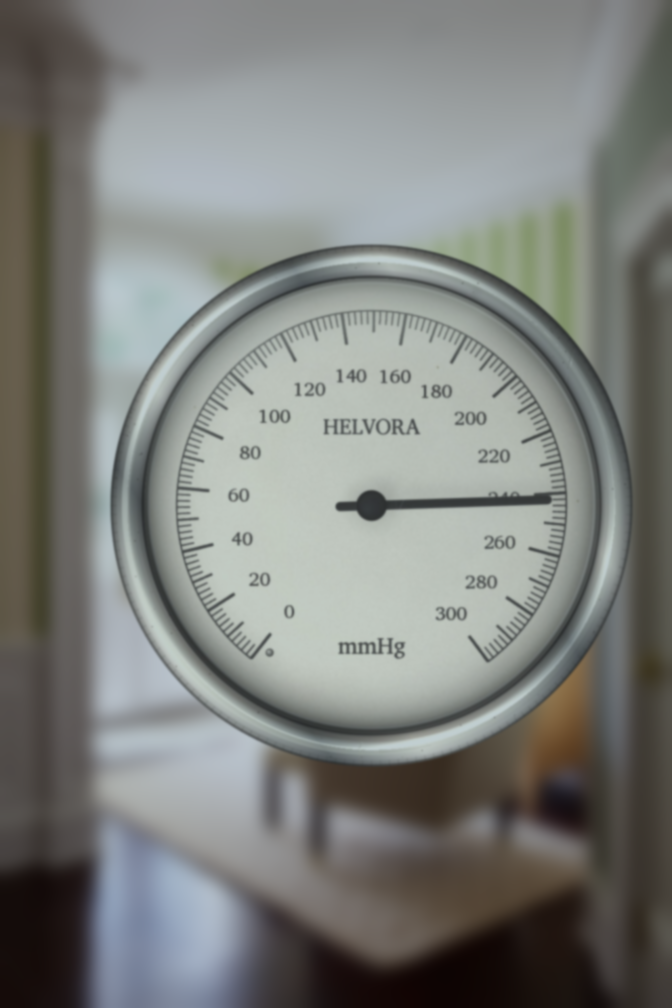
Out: 242
